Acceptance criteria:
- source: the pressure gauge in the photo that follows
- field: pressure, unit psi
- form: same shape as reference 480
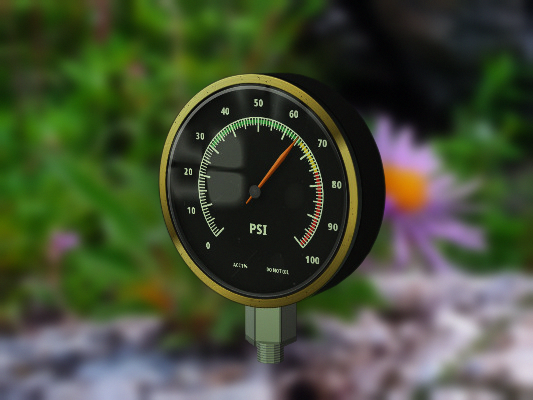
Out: 65
